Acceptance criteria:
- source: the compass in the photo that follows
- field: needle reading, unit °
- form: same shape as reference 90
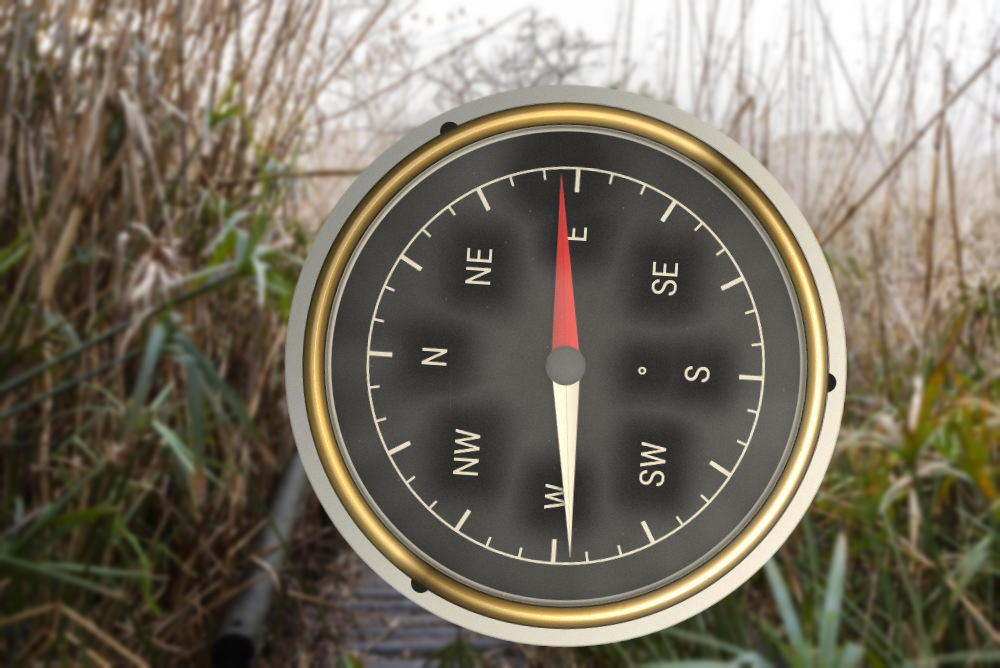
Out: 85
